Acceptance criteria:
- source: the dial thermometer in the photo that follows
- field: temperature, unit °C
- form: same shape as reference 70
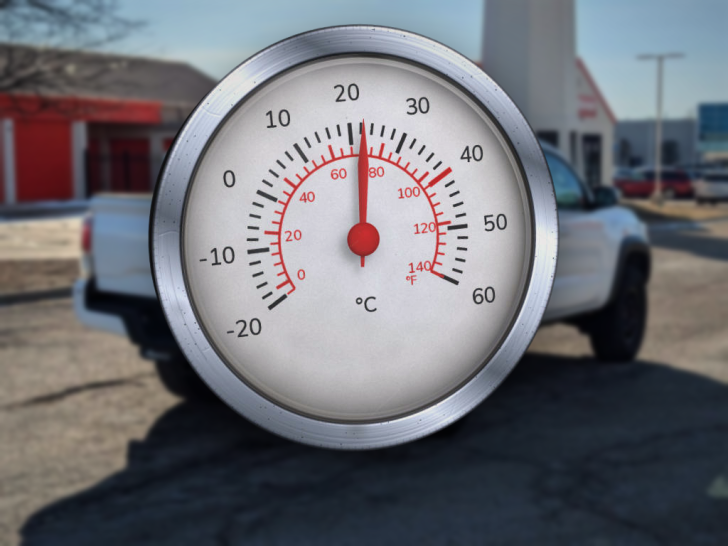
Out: 22
